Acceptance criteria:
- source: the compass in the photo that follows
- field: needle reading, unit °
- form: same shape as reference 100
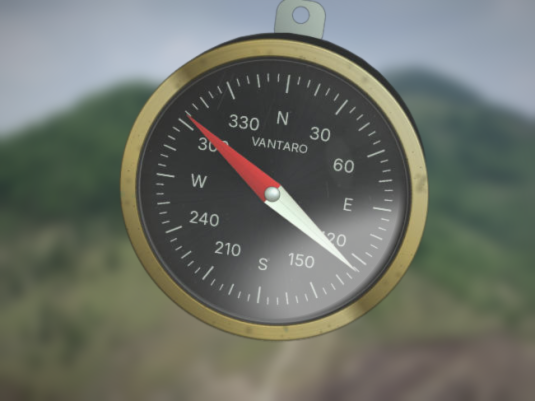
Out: 305
